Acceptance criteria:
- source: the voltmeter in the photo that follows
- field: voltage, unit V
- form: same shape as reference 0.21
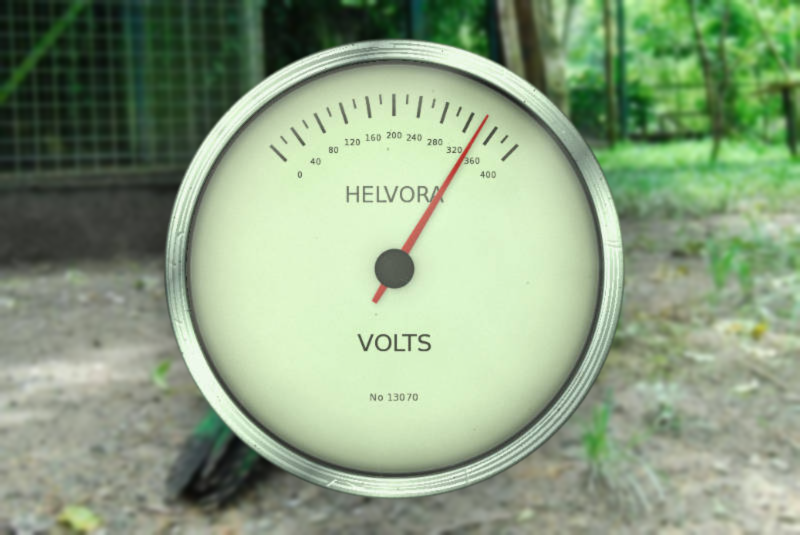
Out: 340
